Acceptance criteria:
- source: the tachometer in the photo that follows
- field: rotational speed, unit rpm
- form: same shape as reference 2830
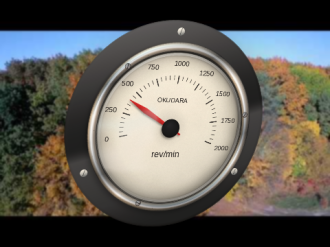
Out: 400
